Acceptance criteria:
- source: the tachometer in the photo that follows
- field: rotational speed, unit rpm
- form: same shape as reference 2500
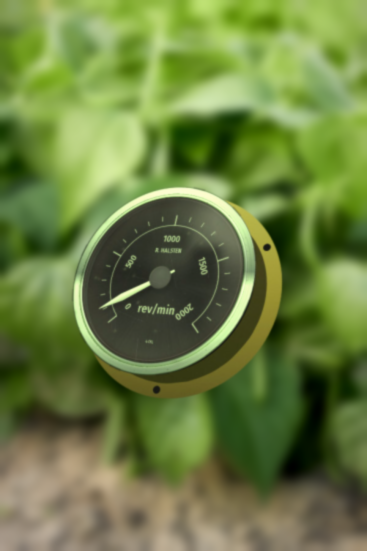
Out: 100
